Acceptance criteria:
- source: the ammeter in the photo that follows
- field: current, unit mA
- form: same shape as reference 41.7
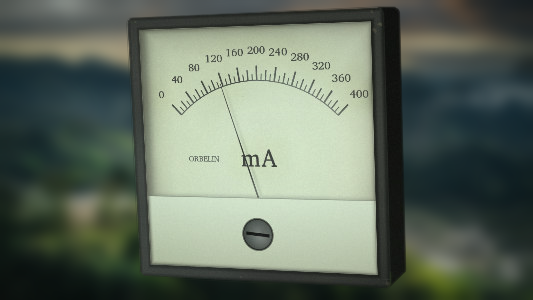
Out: 120
